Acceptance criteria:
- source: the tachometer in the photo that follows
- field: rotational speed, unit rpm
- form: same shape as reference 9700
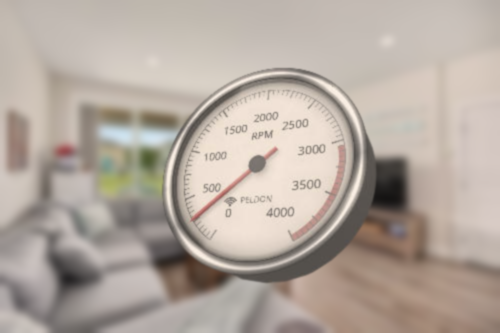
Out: 250
